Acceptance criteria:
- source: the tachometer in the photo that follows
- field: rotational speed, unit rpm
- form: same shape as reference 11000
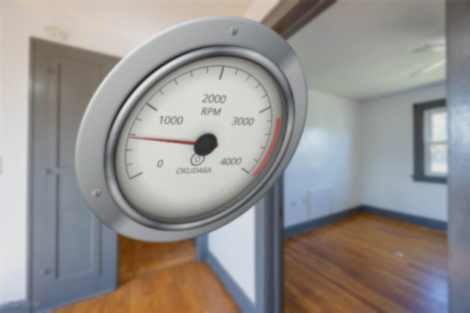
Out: 600
